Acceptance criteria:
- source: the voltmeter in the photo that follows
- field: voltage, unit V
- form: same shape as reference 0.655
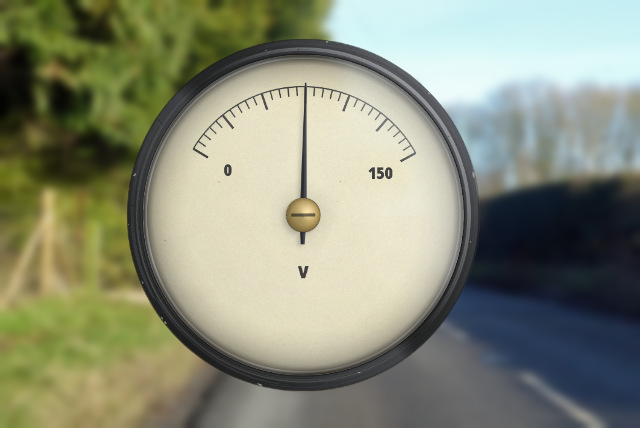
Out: 75
